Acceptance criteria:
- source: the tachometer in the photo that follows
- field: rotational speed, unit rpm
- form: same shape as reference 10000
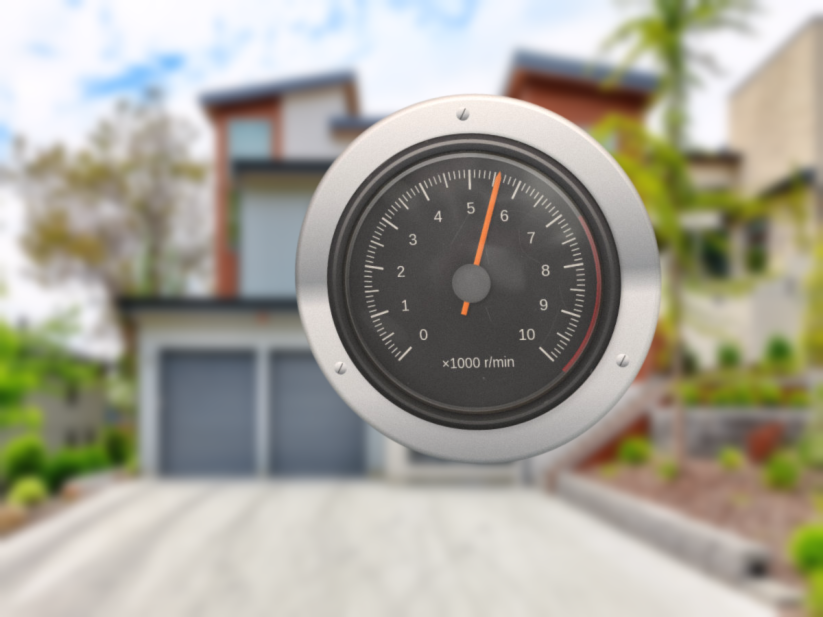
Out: 5600
